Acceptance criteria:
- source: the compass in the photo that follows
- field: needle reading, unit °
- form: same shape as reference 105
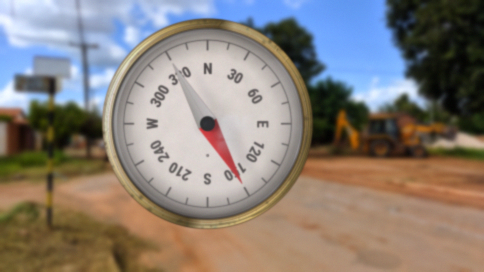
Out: 150
